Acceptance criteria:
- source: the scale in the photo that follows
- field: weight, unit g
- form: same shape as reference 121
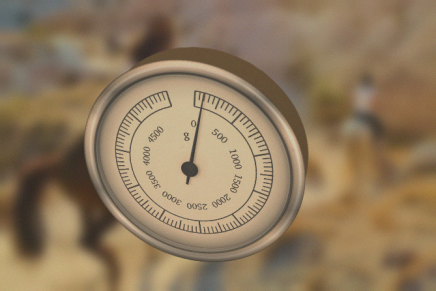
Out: 100
